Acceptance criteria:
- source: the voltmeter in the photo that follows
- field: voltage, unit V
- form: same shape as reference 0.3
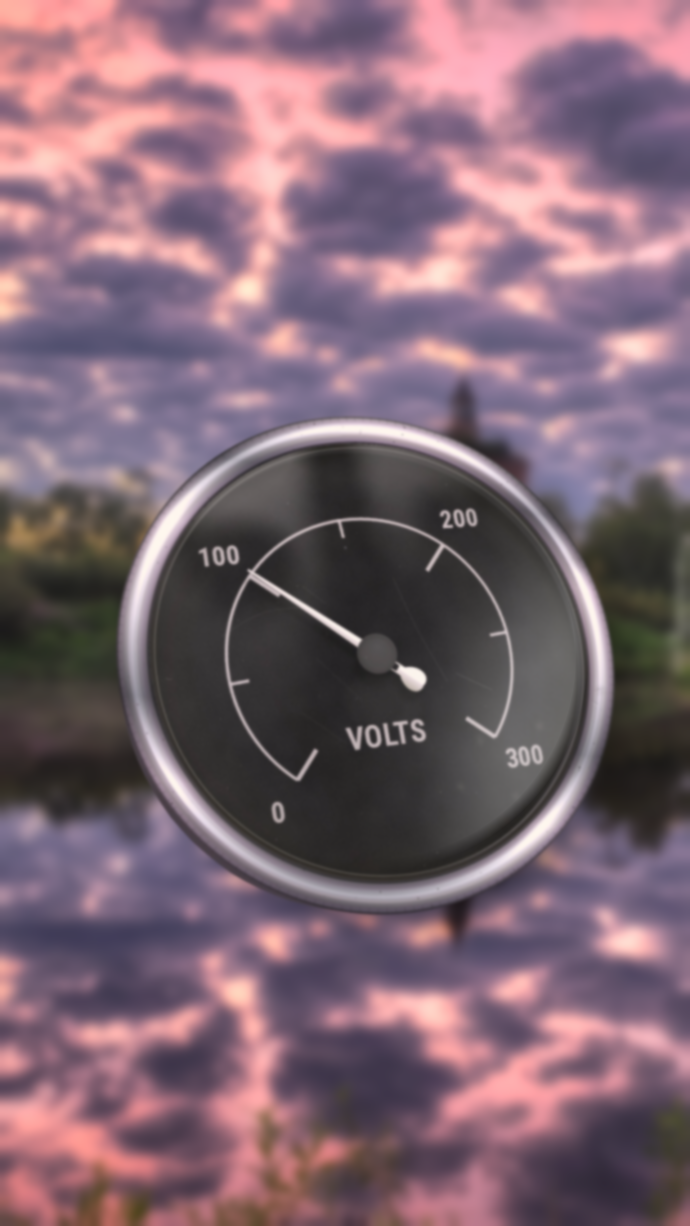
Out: 100
